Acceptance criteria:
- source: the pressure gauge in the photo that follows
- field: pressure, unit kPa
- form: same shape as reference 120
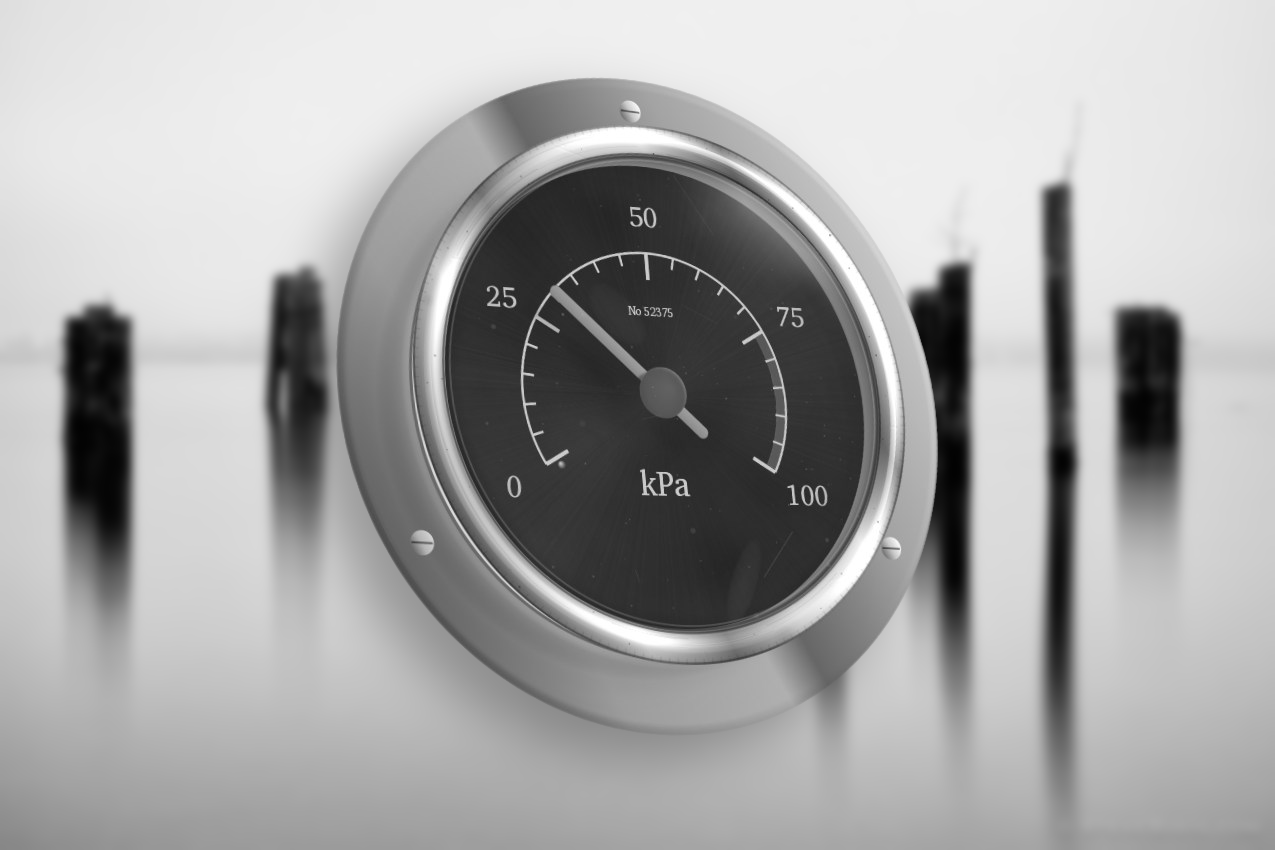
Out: 30
